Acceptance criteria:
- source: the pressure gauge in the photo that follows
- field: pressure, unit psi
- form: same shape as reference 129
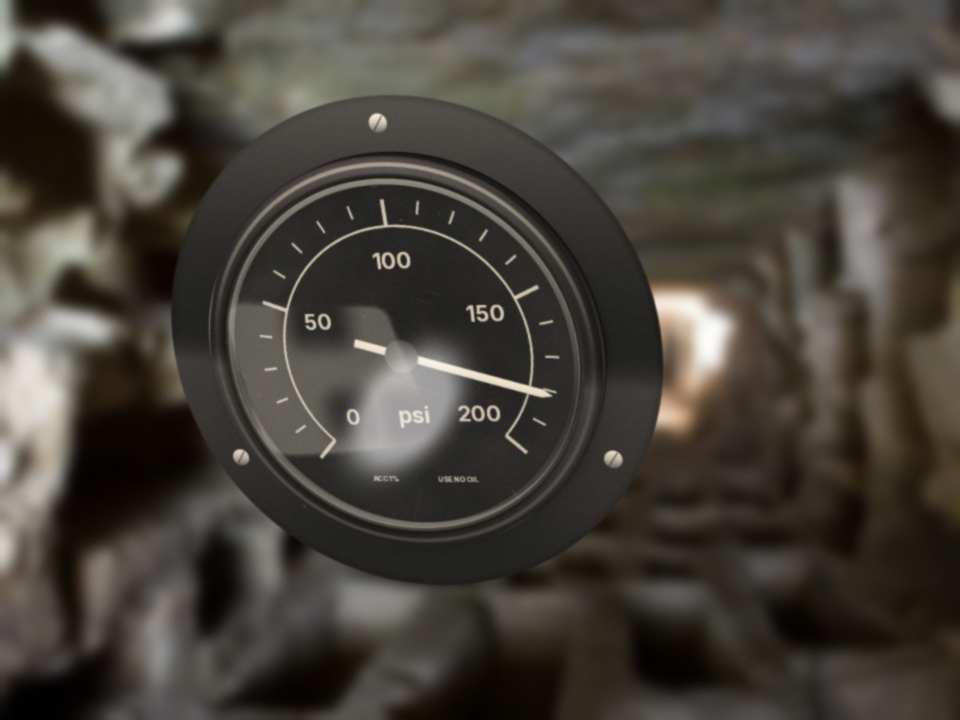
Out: 180
